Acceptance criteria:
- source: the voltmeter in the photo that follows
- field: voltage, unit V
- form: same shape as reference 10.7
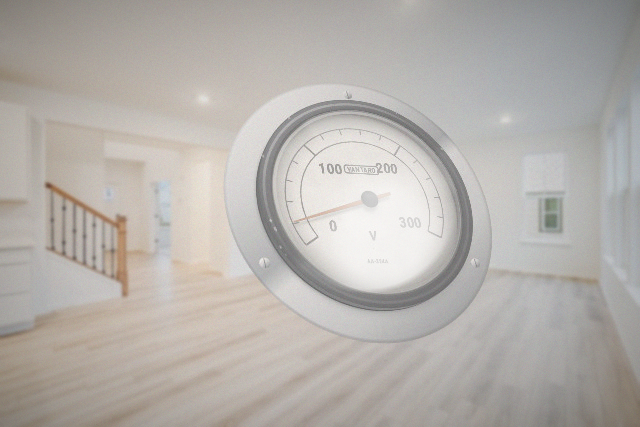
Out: 20
